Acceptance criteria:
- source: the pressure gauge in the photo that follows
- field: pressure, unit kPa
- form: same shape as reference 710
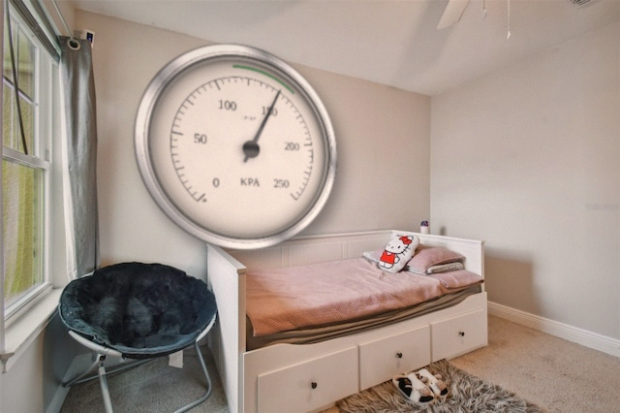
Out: 150
